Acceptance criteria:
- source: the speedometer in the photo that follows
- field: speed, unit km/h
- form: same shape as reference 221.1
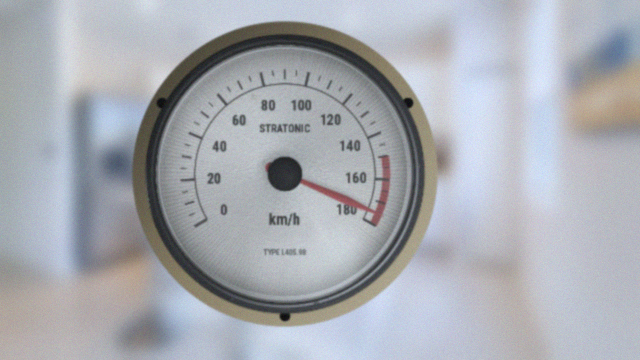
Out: 175
